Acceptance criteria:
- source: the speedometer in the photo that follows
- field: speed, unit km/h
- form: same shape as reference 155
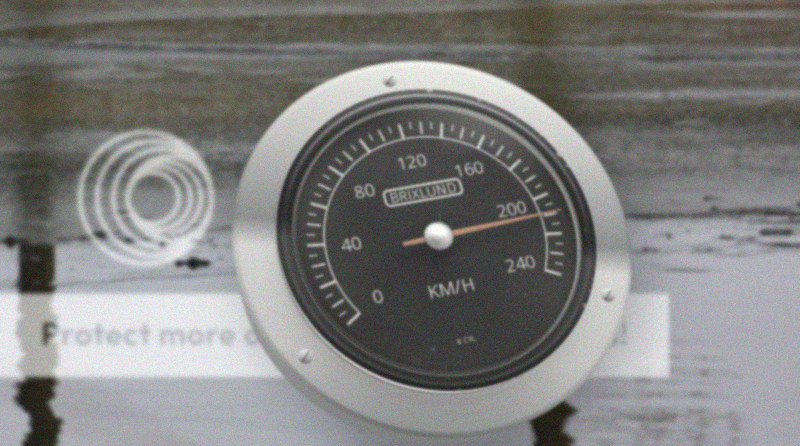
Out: 210
